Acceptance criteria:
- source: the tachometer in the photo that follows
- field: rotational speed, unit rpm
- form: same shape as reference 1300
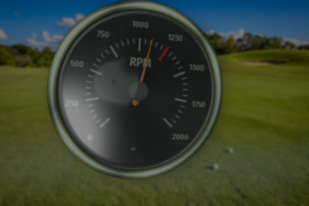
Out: 1100
